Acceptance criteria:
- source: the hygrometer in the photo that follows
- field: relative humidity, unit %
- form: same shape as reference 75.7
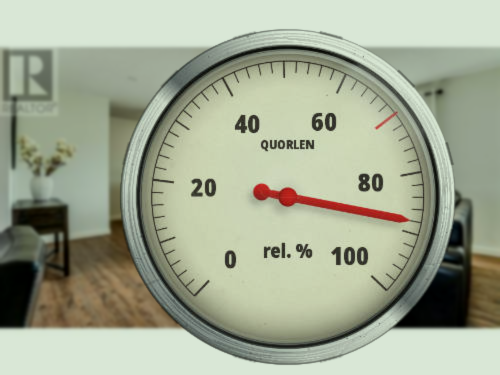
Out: 88
